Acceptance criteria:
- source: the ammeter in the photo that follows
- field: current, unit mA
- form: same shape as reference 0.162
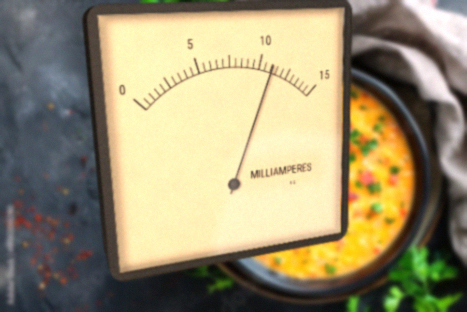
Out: 11
